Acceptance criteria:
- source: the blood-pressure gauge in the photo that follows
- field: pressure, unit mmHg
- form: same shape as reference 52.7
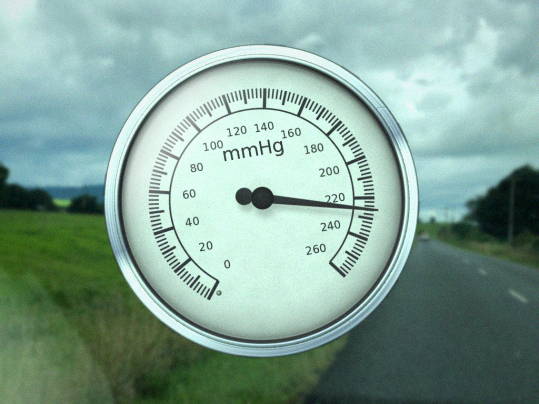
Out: 226
